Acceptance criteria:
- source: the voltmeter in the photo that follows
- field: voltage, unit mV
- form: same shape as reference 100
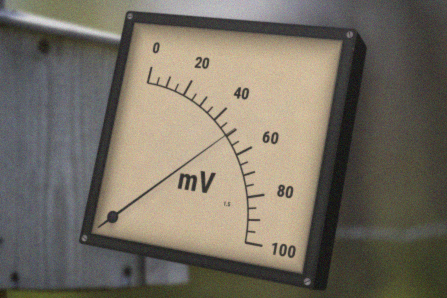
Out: 50
